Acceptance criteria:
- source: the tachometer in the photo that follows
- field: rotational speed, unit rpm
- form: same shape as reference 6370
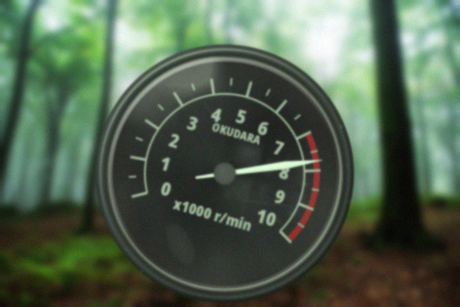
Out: 7750
